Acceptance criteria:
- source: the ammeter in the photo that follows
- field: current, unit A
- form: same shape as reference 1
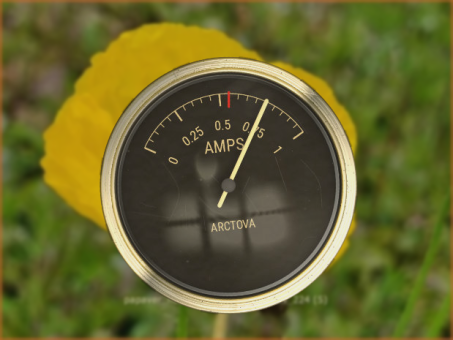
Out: 0.75
